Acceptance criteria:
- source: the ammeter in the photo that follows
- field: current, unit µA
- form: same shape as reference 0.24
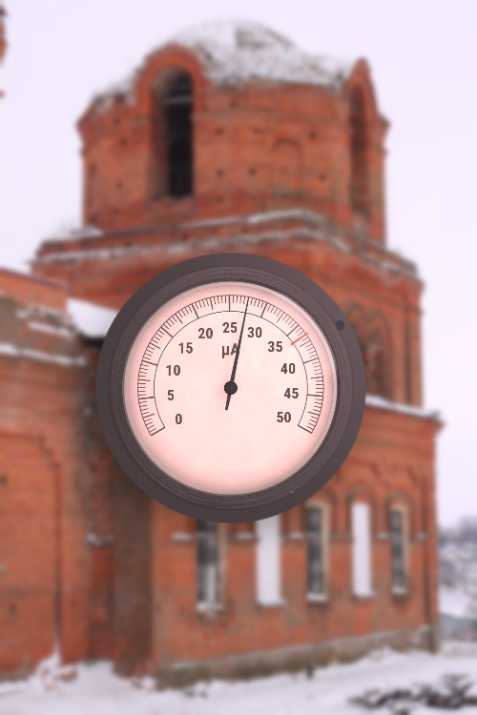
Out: 27.5
